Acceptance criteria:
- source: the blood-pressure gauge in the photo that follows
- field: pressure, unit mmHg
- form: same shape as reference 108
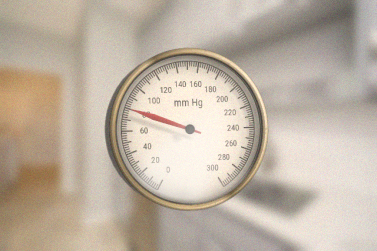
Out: 80
